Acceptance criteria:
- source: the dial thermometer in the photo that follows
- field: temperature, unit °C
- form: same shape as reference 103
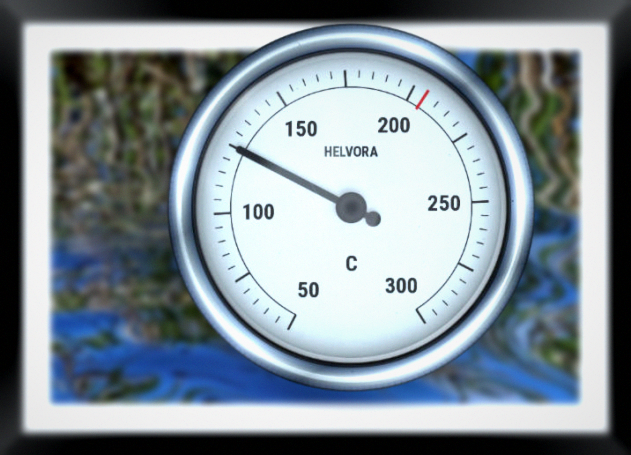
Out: 125
